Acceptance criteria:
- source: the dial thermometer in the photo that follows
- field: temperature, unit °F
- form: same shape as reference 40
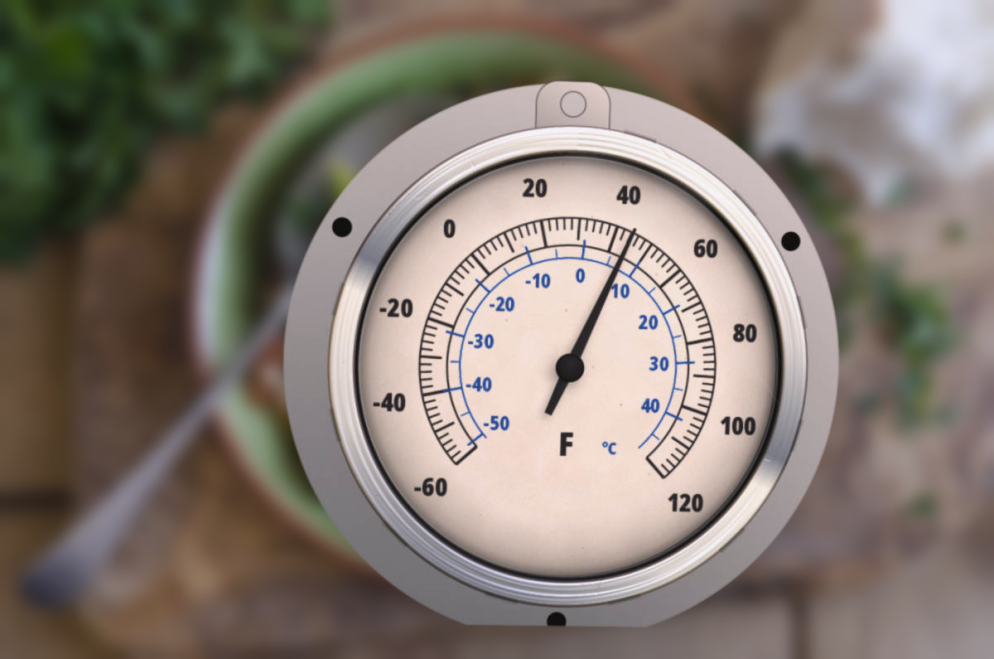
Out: 44
